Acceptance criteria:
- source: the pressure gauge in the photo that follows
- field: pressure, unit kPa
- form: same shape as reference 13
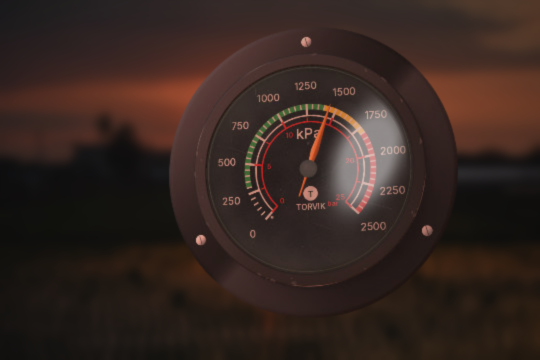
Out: 1450
